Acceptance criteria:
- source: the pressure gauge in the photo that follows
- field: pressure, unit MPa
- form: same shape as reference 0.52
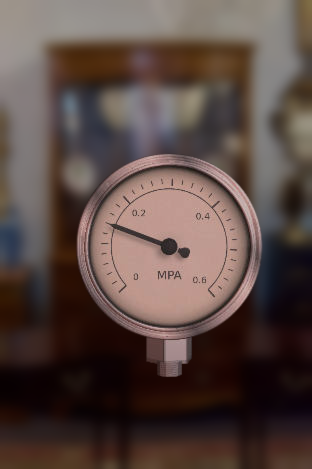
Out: 0.14
